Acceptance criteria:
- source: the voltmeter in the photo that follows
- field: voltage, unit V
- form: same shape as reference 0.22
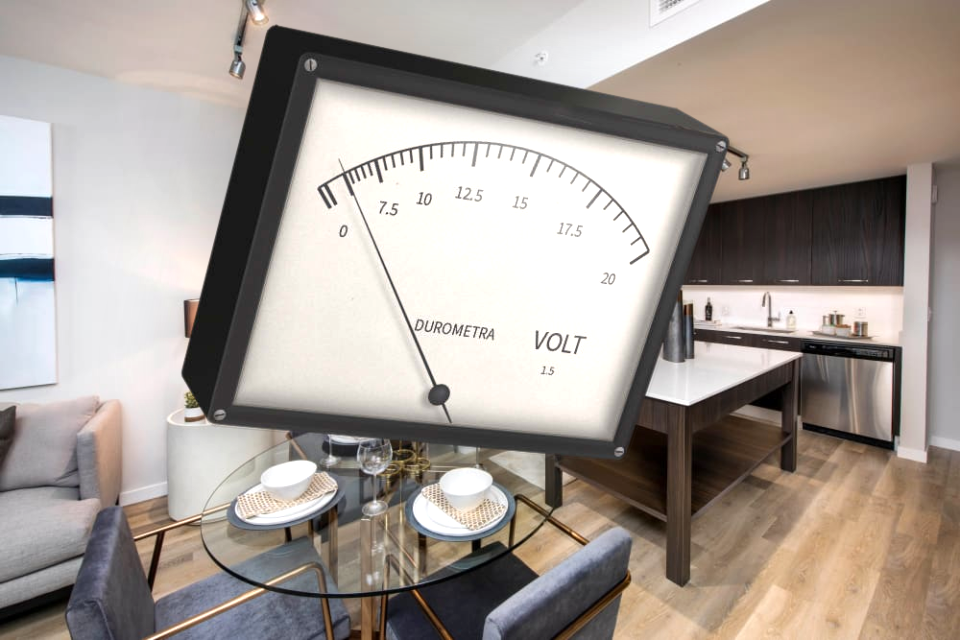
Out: 5
